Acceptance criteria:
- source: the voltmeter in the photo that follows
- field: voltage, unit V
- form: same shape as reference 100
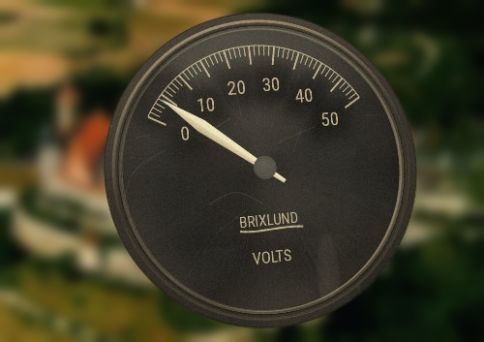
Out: 4
